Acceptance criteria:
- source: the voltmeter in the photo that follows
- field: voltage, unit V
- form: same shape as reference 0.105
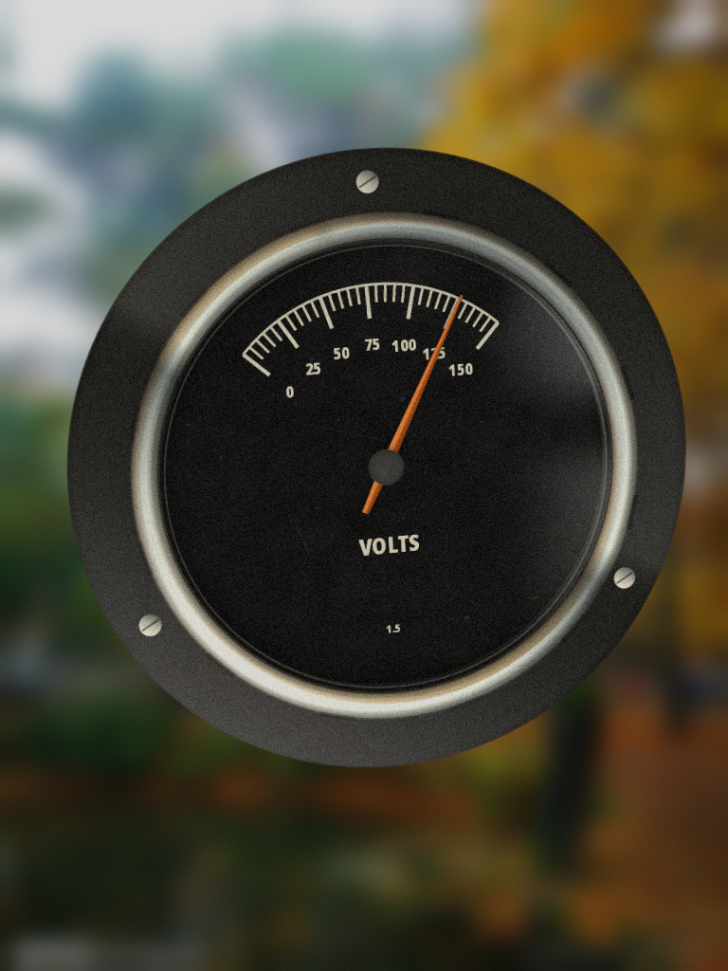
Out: 125
